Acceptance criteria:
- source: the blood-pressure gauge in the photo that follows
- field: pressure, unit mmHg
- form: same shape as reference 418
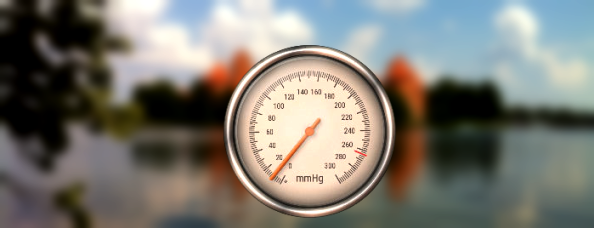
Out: 10
